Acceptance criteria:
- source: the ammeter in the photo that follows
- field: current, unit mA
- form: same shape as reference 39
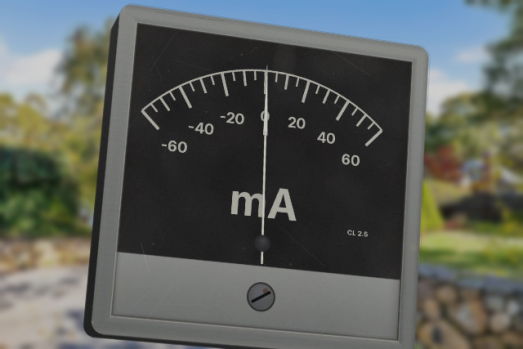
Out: 0
